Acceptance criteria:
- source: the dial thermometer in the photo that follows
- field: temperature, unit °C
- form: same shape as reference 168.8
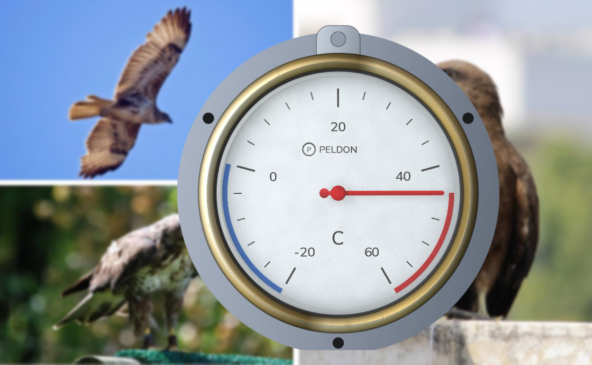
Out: 44
